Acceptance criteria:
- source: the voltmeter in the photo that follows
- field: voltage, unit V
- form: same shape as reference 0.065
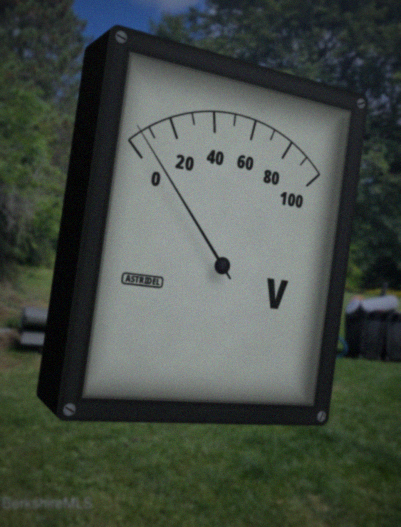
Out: 5
